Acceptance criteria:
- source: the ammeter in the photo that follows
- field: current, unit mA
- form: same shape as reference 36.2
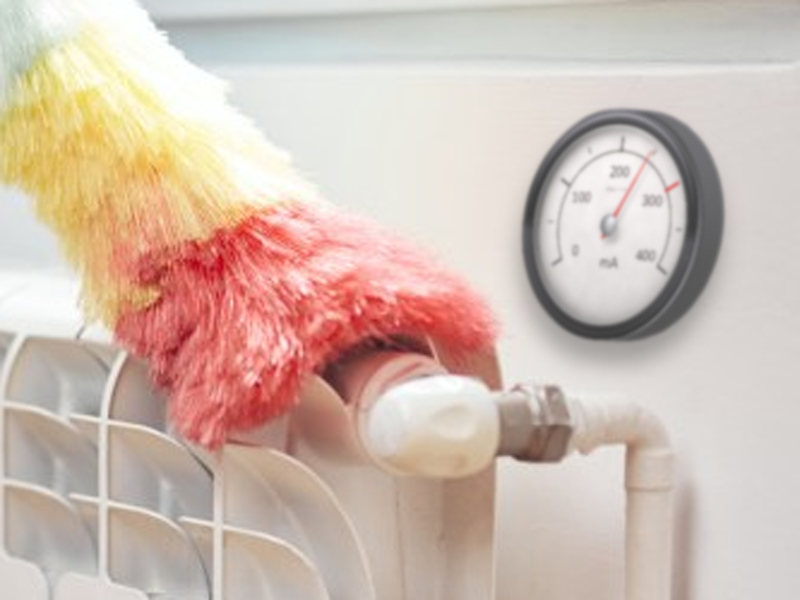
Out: 250
